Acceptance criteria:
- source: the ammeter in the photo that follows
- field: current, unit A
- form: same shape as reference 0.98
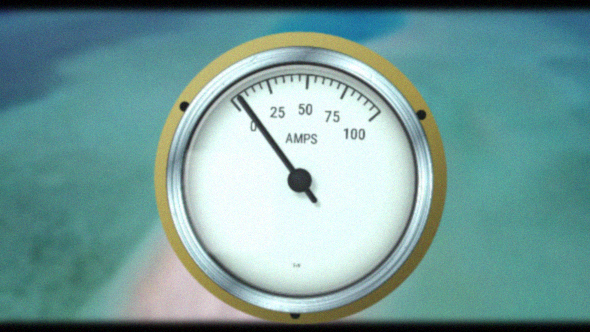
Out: 5
